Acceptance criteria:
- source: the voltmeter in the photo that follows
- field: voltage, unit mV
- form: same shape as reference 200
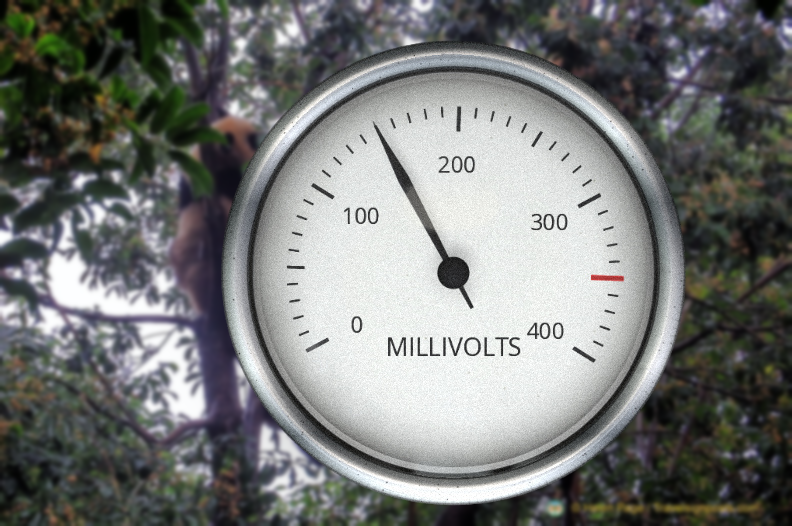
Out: 150
